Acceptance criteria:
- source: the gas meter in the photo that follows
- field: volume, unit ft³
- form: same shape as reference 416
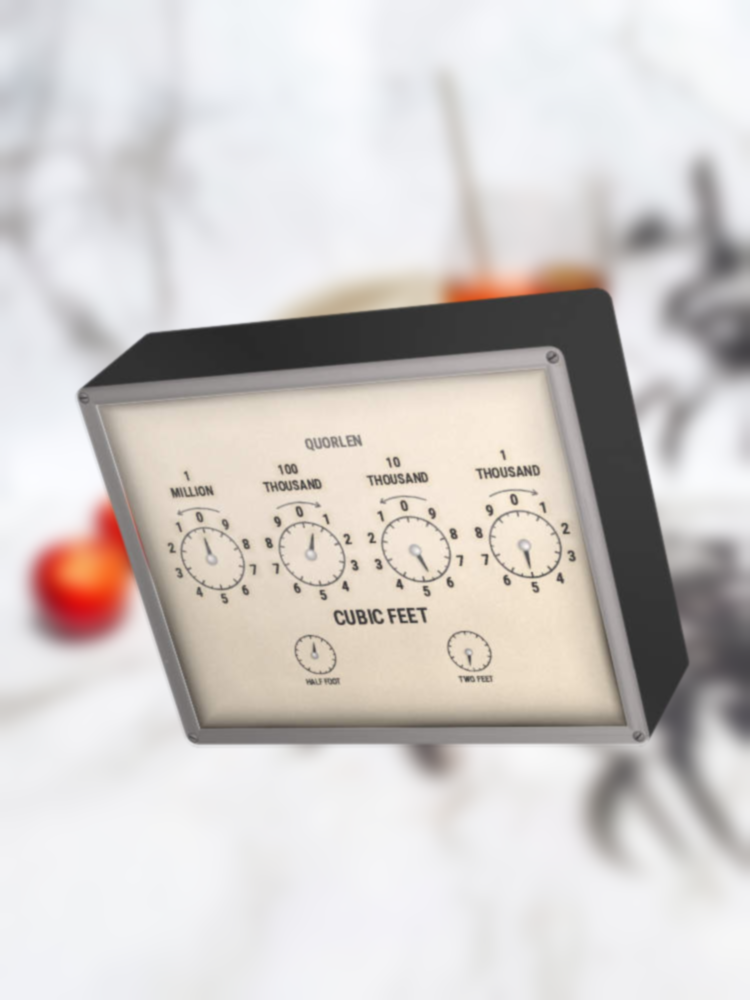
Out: 5500
